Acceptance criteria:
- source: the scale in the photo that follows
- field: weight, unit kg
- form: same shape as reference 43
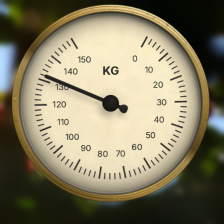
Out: 132
